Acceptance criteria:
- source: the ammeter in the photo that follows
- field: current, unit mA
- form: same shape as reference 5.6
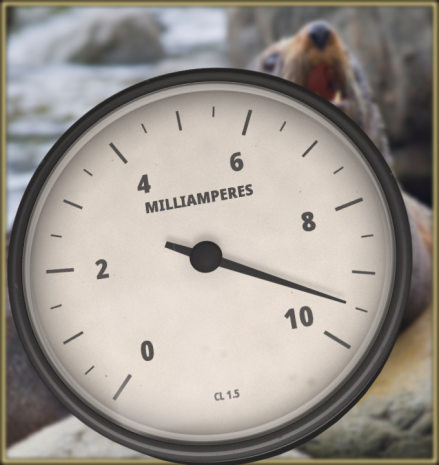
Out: 9.5
